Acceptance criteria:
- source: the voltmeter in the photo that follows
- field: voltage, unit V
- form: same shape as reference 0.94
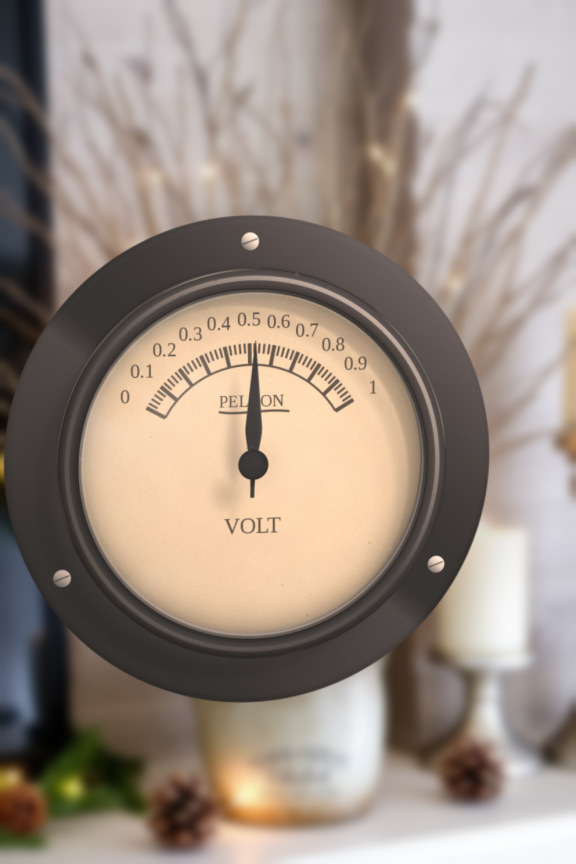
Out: 0.52
